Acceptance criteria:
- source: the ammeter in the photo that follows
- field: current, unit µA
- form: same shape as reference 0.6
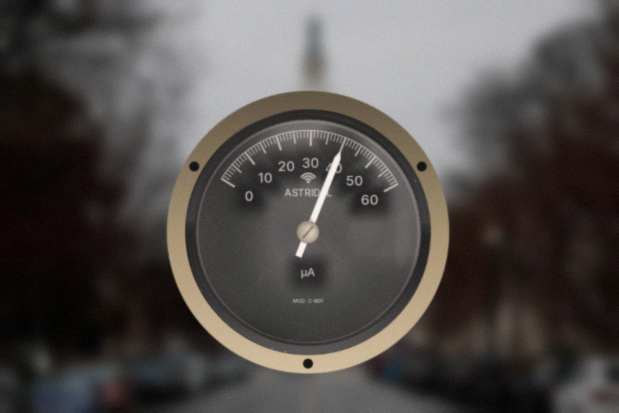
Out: 40
